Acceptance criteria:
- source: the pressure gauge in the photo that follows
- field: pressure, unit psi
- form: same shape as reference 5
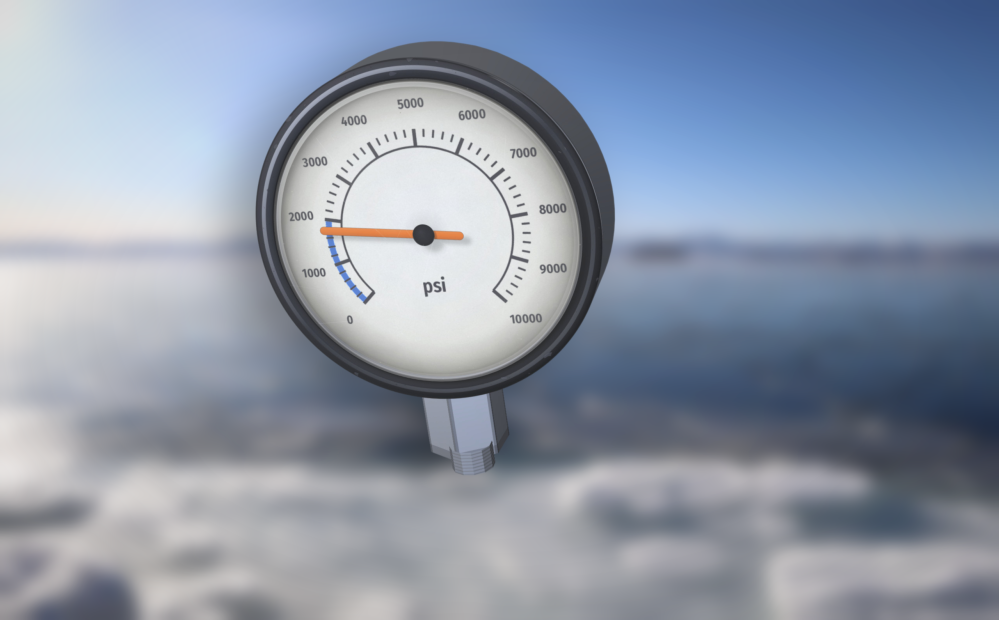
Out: 1800
